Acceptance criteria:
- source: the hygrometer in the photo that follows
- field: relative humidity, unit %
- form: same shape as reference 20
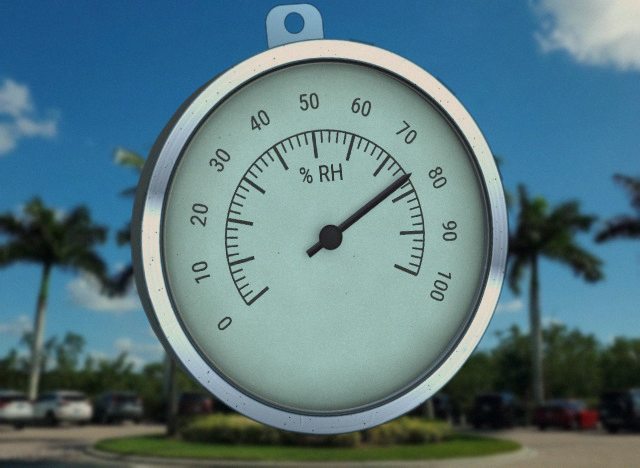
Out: 76
